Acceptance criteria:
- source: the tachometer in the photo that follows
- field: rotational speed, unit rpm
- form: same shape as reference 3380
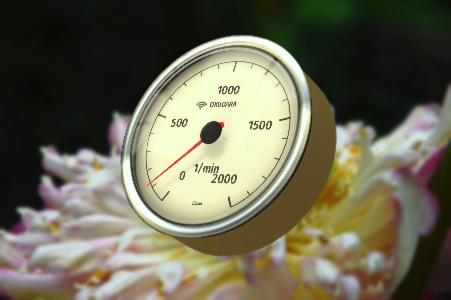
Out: 100
